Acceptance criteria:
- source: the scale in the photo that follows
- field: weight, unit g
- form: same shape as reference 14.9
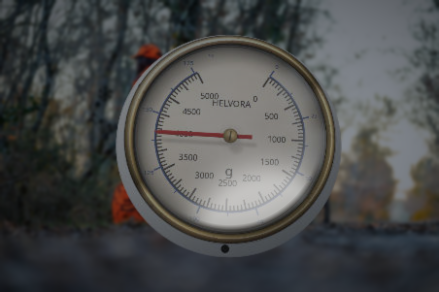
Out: 4000
